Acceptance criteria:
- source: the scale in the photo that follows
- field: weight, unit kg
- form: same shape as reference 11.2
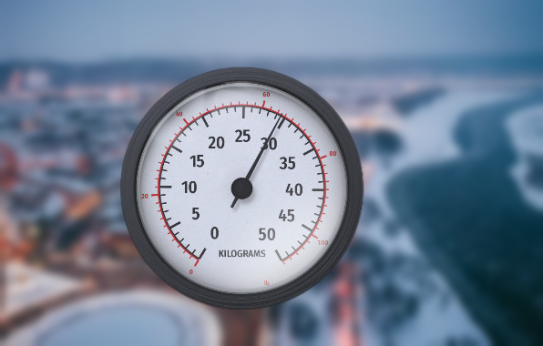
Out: 29.5
